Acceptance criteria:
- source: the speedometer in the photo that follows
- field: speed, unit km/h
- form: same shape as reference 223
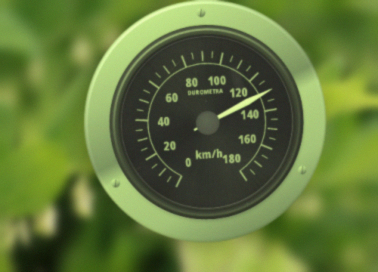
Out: 130
